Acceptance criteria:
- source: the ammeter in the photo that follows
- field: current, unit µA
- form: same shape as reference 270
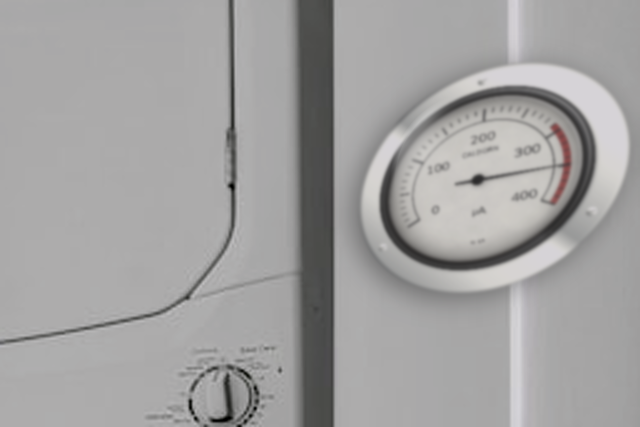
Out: 350
